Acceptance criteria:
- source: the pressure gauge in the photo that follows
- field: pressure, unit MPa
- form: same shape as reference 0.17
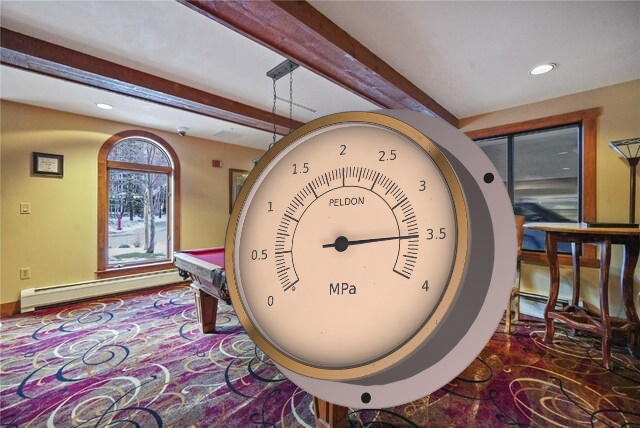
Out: 3.5
